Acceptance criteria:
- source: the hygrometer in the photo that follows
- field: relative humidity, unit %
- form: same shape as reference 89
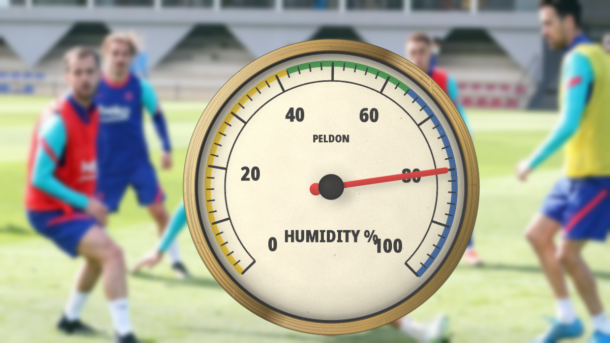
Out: 80
